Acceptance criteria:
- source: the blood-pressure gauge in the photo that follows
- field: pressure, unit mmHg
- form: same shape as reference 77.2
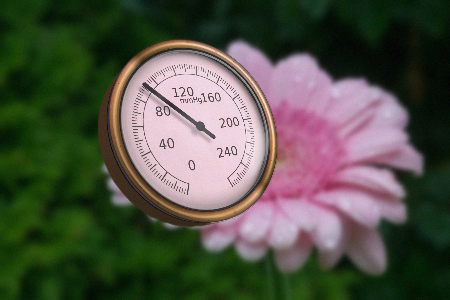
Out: 90
